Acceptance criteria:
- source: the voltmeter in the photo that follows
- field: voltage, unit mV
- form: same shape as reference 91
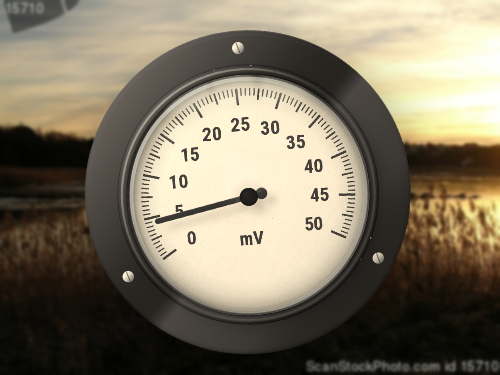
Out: 4.5
